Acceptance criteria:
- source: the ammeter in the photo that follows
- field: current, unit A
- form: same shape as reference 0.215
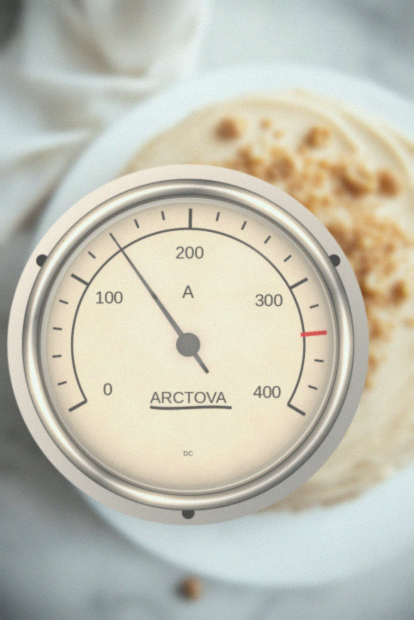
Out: 140
